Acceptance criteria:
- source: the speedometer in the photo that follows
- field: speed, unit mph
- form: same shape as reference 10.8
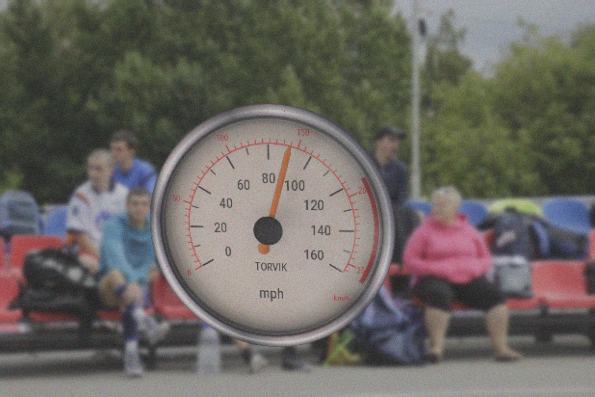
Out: 90
